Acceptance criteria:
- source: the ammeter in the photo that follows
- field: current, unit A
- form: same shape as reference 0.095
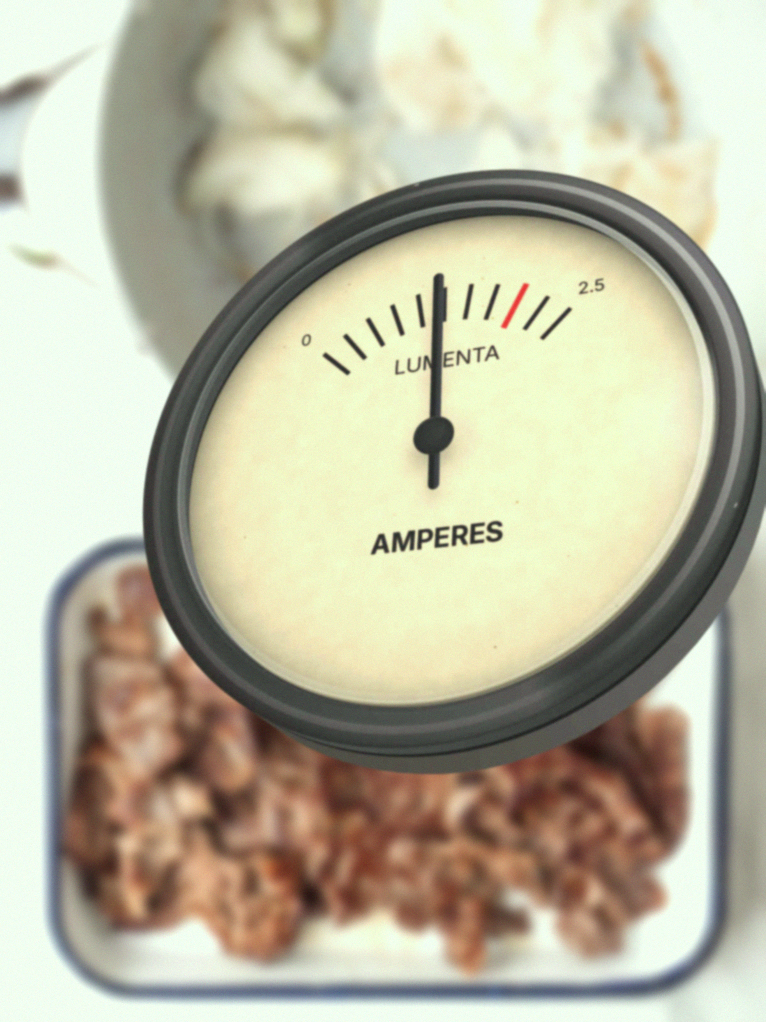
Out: 1.25
